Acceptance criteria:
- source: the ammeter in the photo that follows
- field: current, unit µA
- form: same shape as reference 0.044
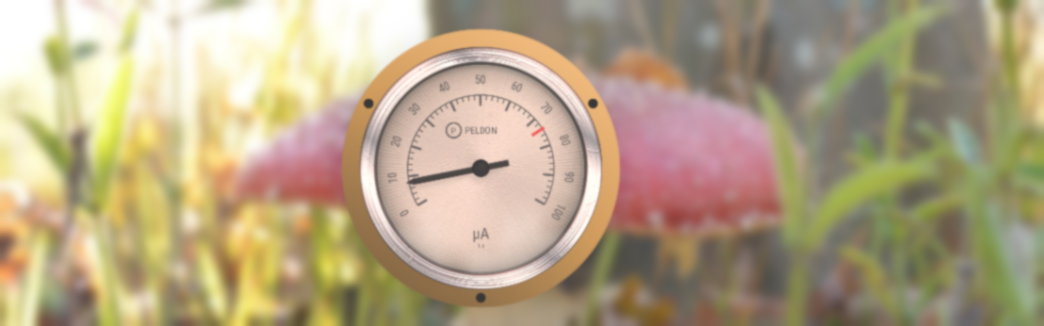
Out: 8
